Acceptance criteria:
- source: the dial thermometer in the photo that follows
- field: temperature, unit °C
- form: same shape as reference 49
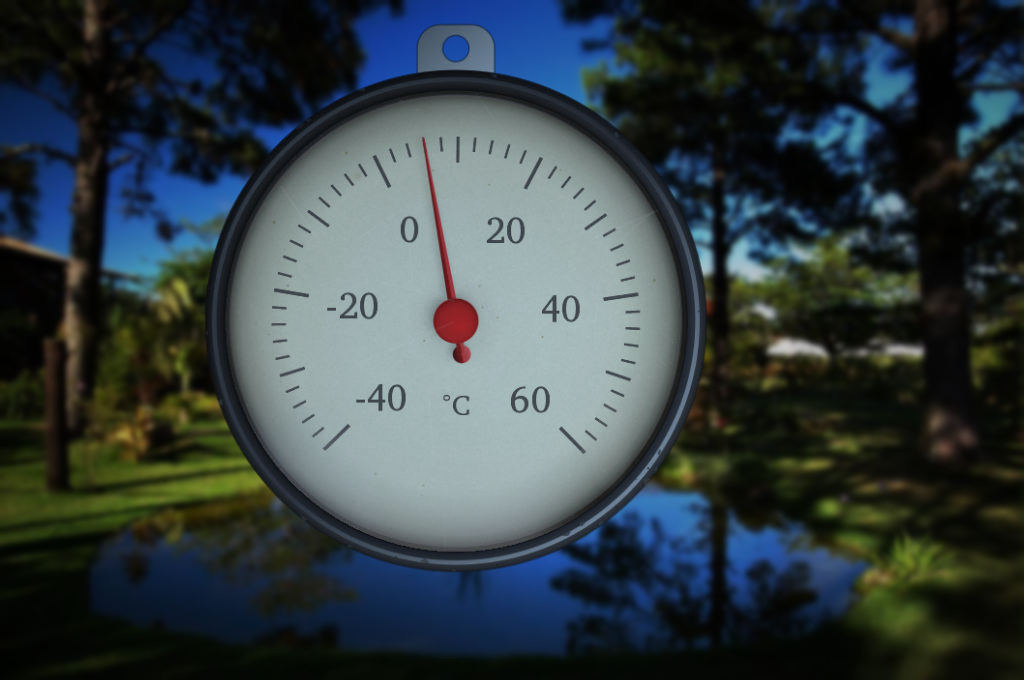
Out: 6
